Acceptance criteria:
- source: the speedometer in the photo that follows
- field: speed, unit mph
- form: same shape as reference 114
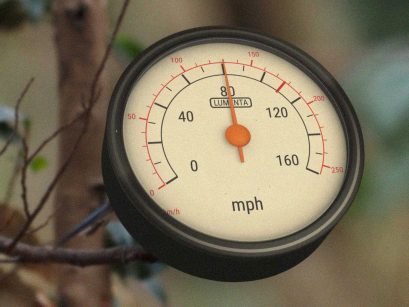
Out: 80
